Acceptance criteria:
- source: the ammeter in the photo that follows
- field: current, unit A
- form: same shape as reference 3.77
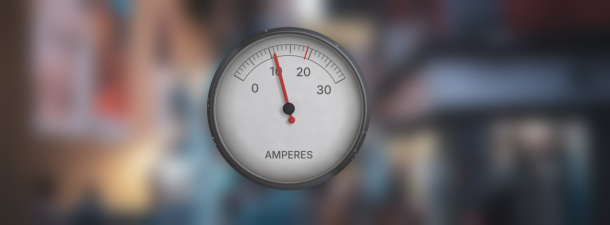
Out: 11
